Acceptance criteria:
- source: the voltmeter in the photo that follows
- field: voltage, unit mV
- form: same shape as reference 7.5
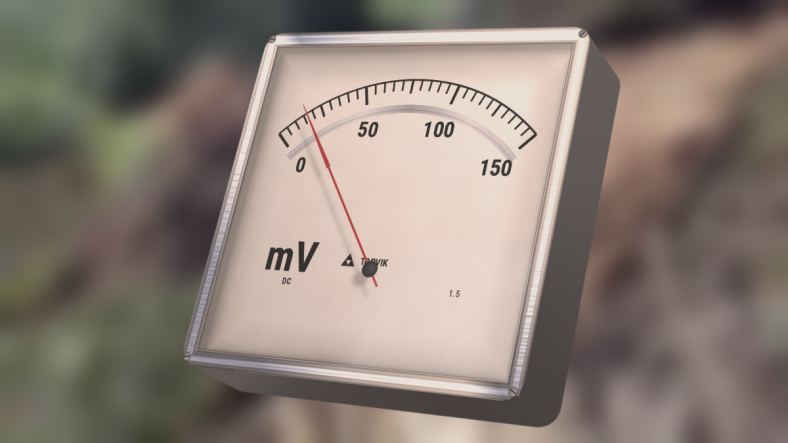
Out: 17.5
